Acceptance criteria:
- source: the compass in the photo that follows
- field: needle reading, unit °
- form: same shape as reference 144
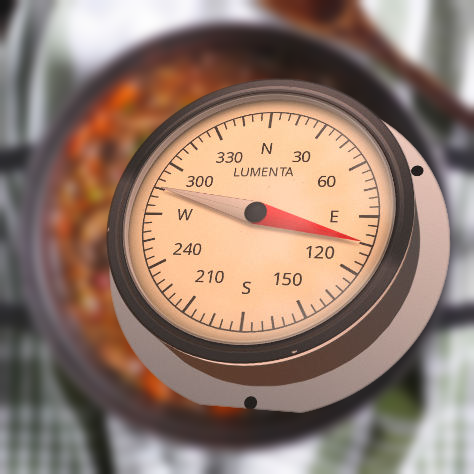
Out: 105
